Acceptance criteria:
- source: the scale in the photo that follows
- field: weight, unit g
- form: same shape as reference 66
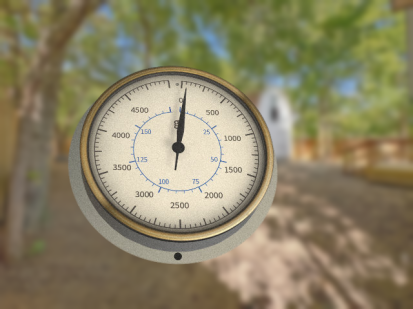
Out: 50
